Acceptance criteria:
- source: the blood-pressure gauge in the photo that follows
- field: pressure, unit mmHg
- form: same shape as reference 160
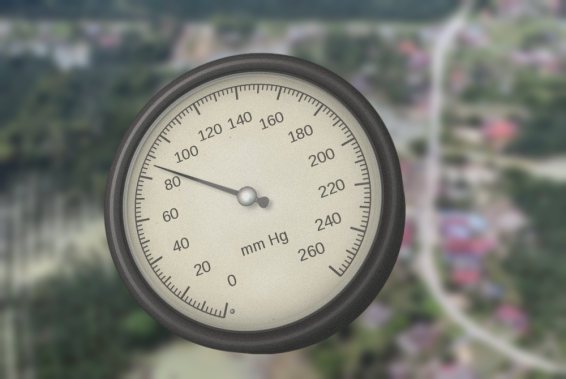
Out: 86
